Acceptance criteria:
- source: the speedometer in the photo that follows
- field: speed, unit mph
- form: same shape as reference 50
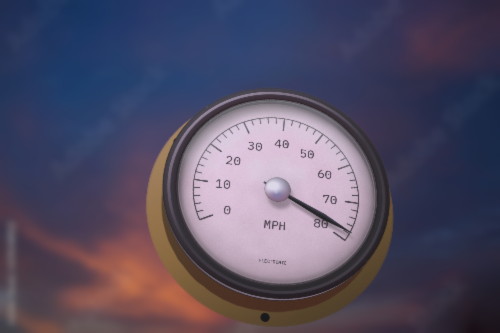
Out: 78
